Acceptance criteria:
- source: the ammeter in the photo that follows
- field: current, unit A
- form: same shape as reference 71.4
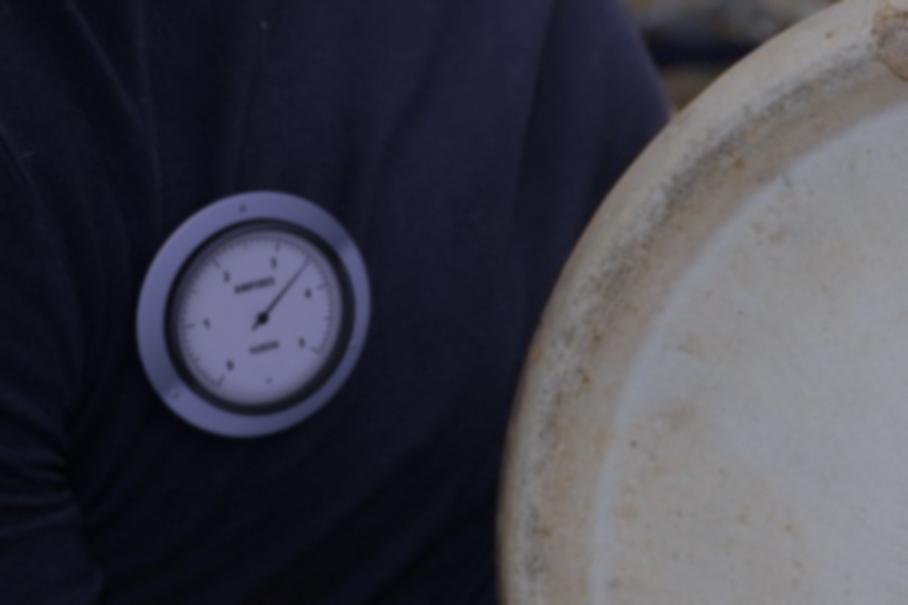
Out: 3.5
